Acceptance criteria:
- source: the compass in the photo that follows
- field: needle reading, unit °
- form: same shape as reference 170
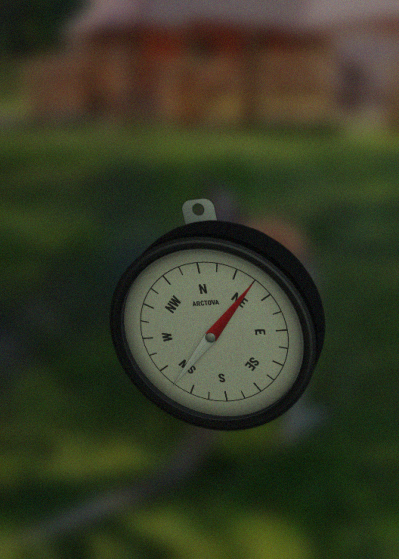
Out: 45
